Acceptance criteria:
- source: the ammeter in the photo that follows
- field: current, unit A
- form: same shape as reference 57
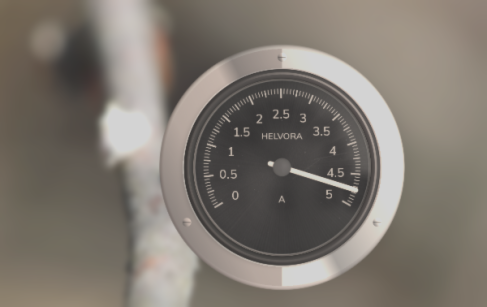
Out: 4.75
